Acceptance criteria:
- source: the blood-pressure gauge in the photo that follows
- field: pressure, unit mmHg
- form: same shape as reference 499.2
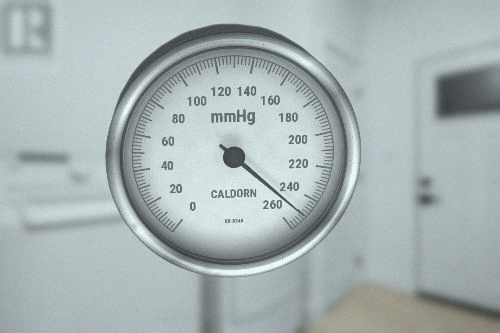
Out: 250
